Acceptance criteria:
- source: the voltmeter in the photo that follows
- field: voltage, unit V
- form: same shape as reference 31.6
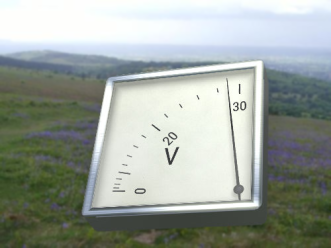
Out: 29
